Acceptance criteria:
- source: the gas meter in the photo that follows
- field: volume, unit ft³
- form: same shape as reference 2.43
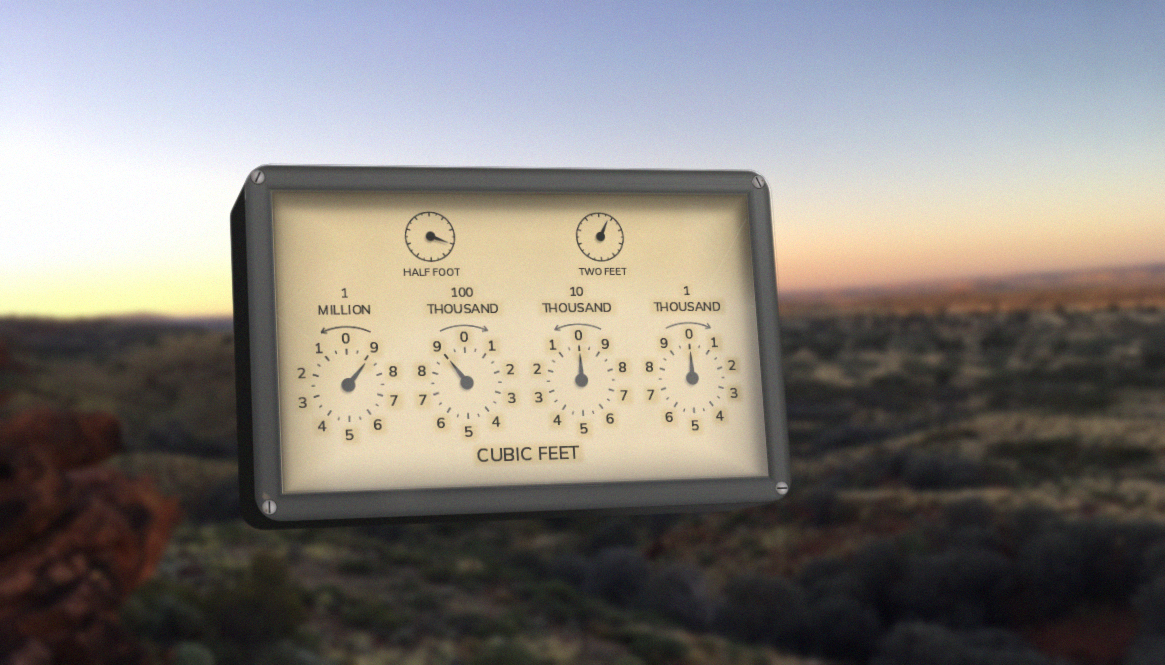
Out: 890000
